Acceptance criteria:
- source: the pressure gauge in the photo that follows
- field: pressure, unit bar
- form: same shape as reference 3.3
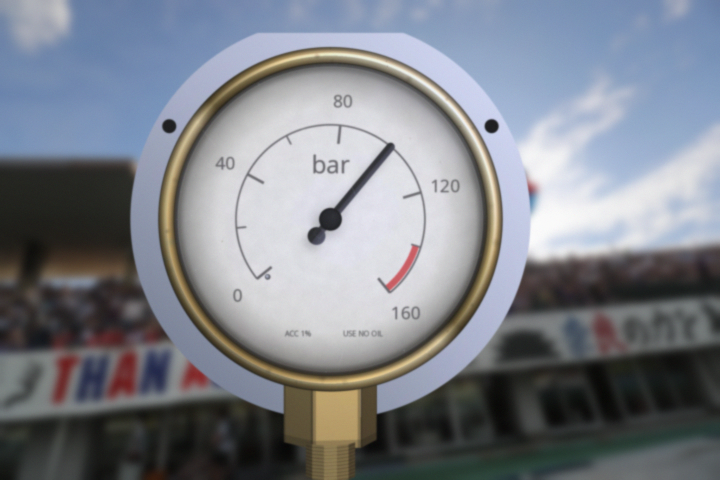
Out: 100
